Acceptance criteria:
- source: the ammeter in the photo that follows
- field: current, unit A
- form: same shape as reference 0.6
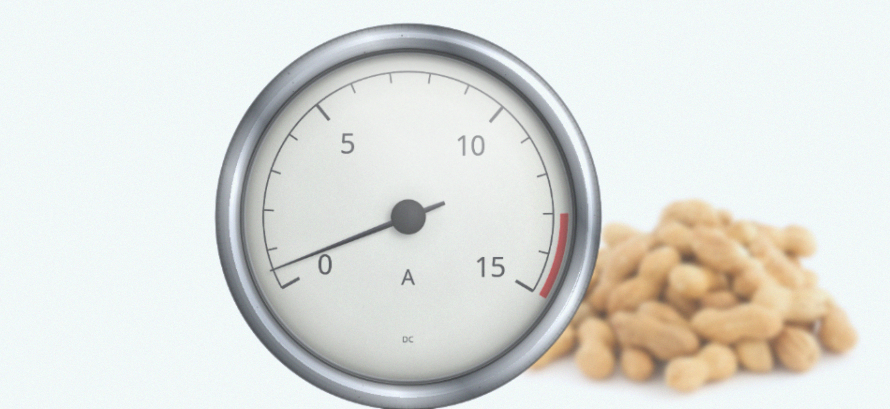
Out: 0.5
